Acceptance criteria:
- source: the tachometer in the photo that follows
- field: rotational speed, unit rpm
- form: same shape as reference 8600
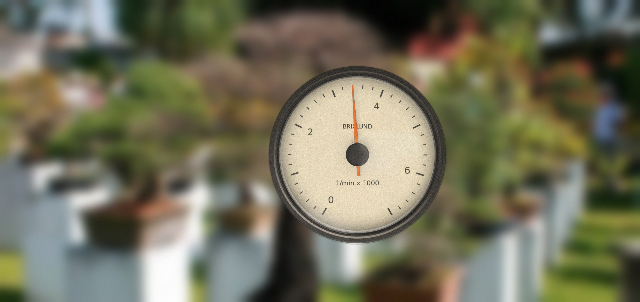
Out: 3400
